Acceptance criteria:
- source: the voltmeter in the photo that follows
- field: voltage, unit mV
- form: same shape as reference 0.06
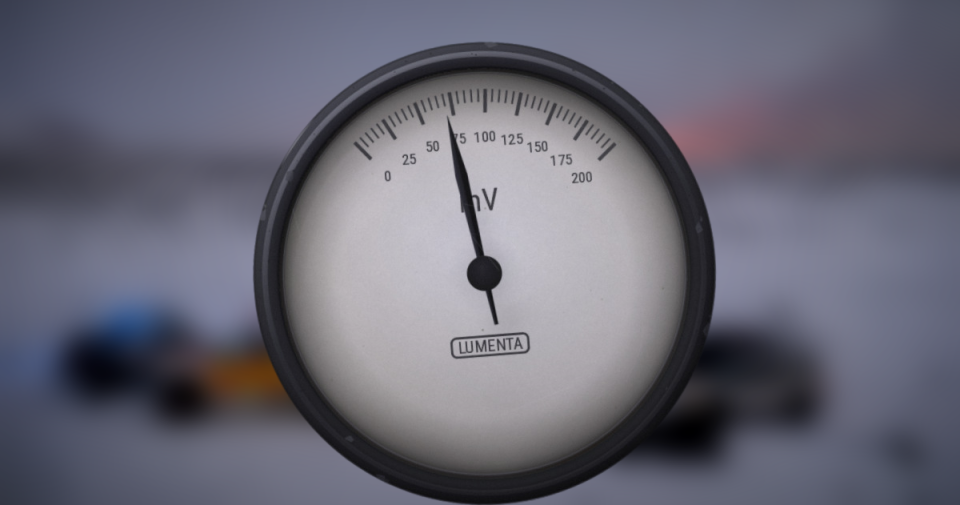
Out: 70
